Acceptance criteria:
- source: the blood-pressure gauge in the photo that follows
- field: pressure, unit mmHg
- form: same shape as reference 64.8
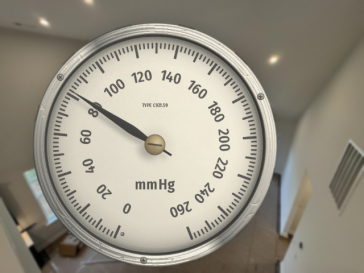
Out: 82
